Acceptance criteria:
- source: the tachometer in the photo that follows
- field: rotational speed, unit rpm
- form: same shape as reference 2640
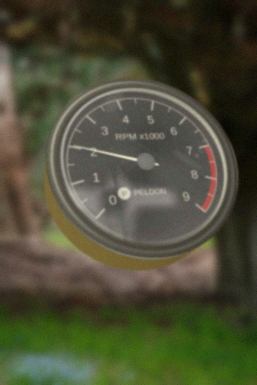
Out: 2000
